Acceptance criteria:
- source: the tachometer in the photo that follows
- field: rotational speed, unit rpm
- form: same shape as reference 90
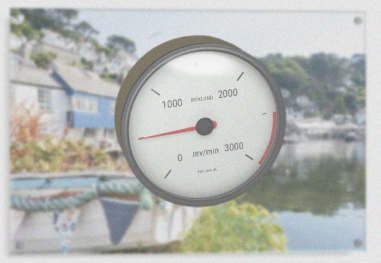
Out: 500
